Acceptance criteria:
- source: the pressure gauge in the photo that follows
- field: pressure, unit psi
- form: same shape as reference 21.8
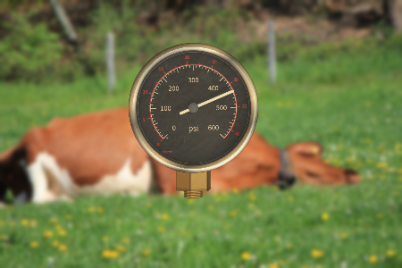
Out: 450
